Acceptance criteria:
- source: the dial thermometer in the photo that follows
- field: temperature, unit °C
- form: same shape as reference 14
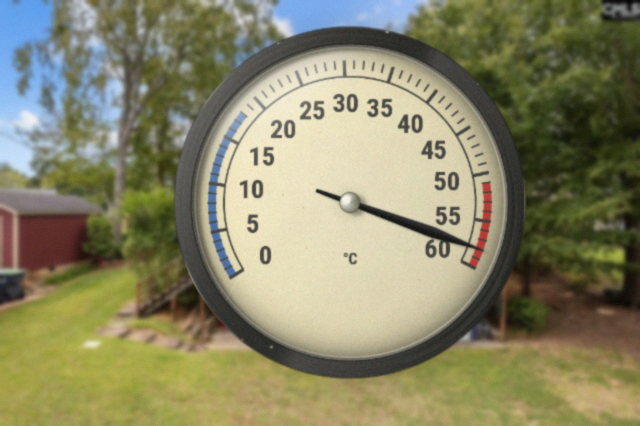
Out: 58
